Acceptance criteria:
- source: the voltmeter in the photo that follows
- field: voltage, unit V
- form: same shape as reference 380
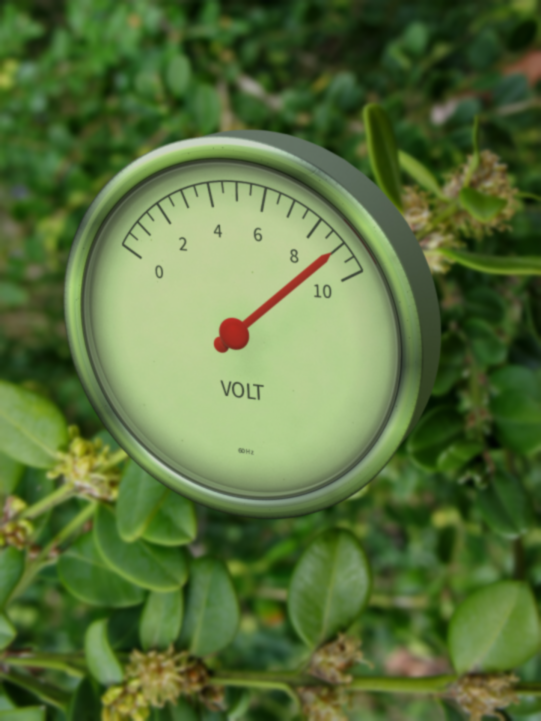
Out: 9
